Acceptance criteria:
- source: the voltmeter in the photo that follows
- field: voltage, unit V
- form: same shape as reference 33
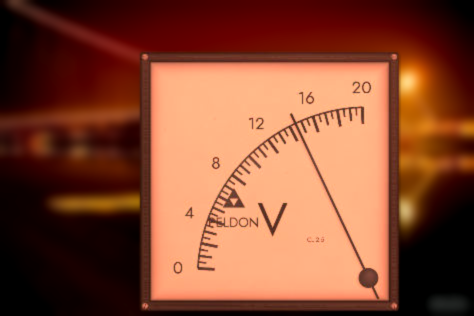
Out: 14.5
